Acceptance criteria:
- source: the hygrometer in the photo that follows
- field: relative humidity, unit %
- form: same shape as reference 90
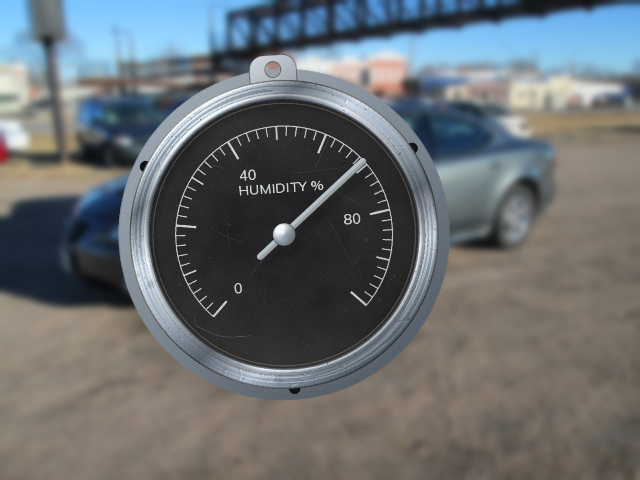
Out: 69
